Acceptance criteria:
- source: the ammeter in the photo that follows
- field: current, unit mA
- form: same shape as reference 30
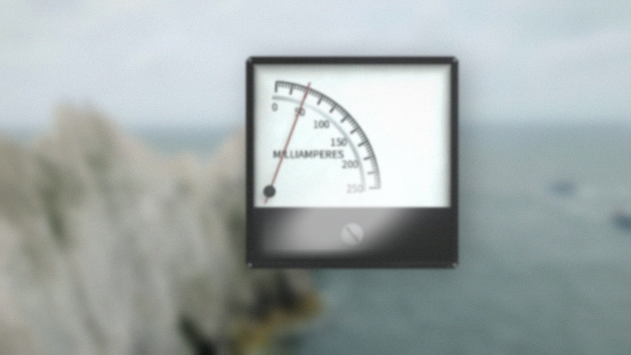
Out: 50
